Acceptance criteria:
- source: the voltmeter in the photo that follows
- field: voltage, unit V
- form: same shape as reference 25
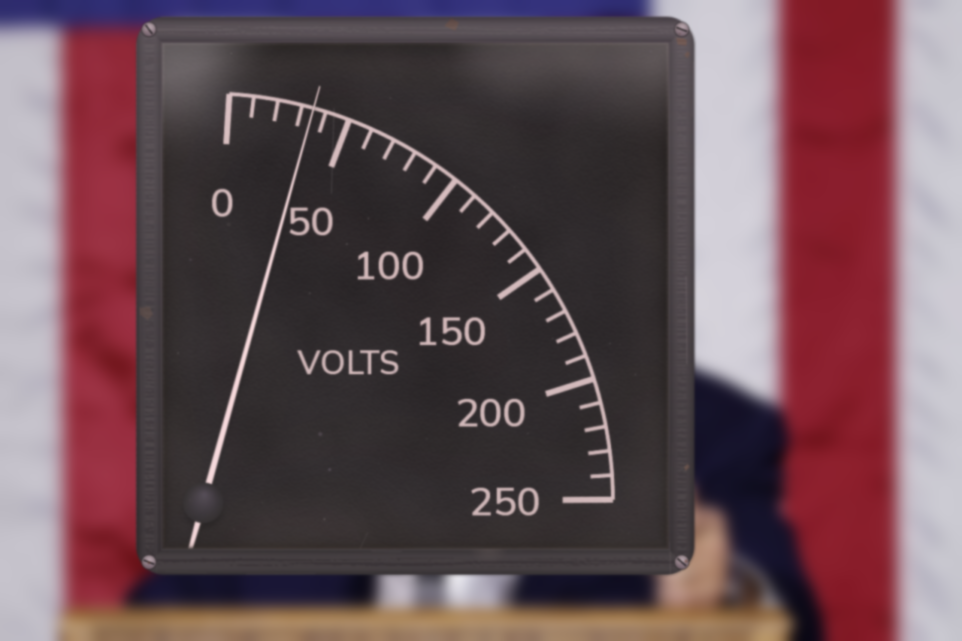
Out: 35
